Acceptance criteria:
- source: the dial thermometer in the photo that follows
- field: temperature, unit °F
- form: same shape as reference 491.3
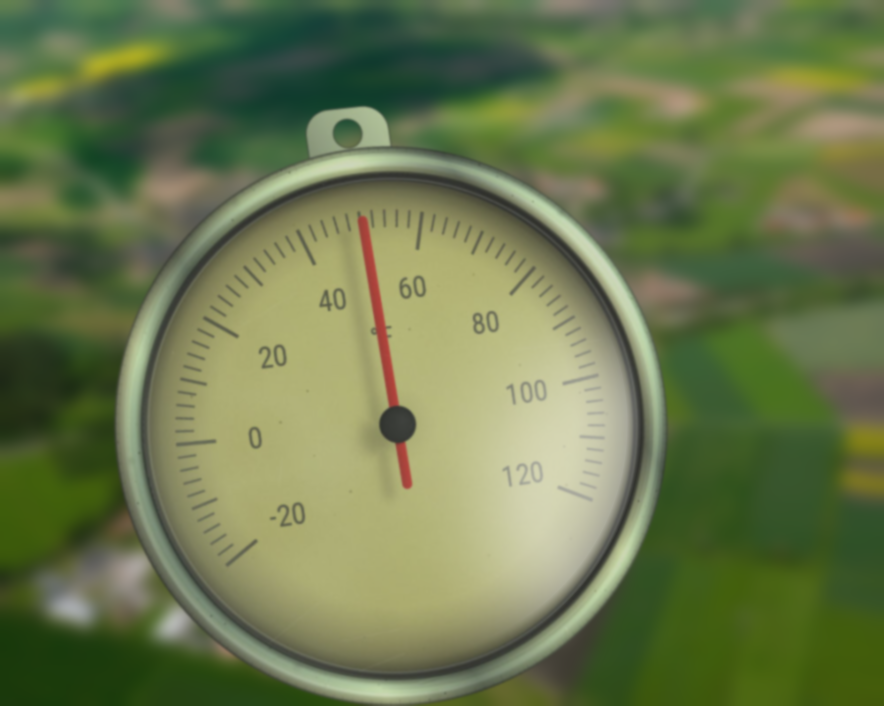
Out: 50
